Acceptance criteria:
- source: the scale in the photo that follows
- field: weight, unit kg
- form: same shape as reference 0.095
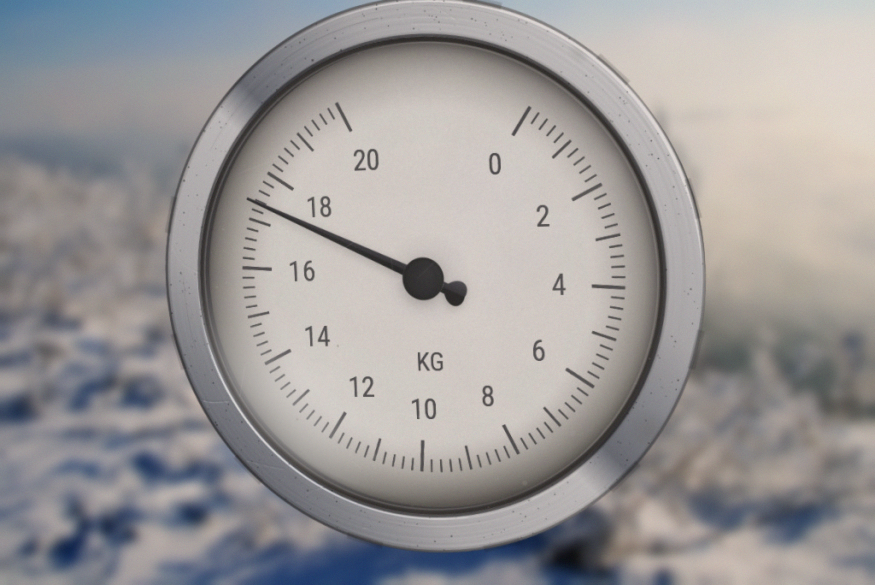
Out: 17.4
